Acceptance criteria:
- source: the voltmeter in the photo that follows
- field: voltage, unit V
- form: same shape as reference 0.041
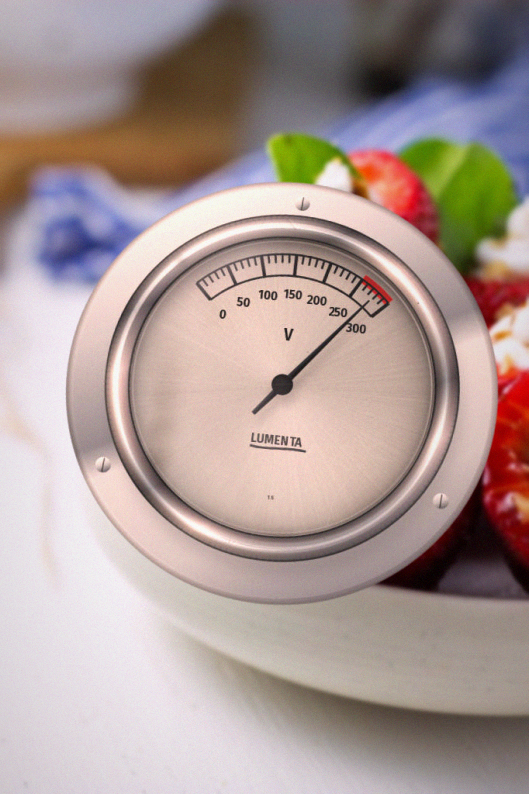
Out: 280
